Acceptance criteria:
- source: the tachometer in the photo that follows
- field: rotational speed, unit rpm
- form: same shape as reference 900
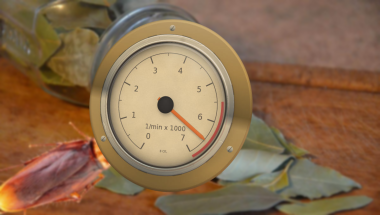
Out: 6500
